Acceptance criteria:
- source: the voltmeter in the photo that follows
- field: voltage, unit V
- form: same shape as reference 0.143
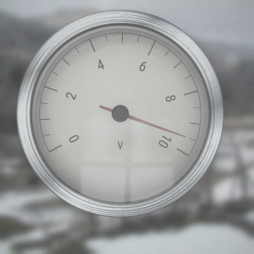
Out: 9.5
